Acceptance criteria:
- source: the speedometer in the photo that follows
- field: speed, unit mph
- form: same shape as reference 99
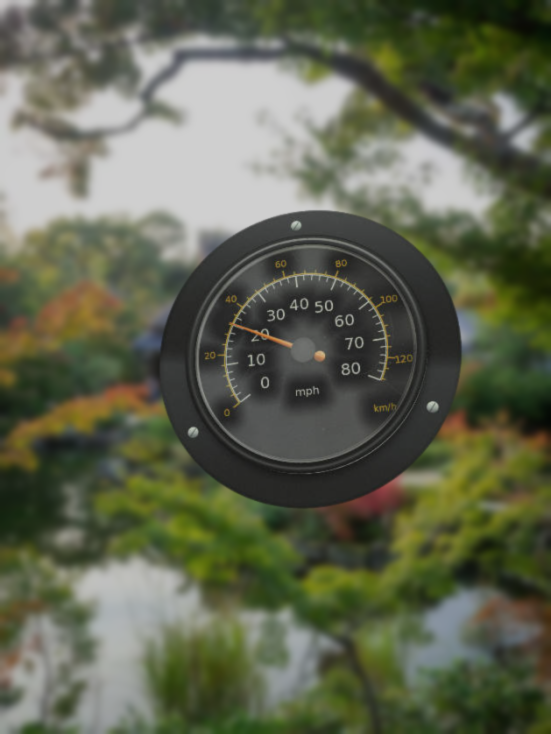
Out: 20
